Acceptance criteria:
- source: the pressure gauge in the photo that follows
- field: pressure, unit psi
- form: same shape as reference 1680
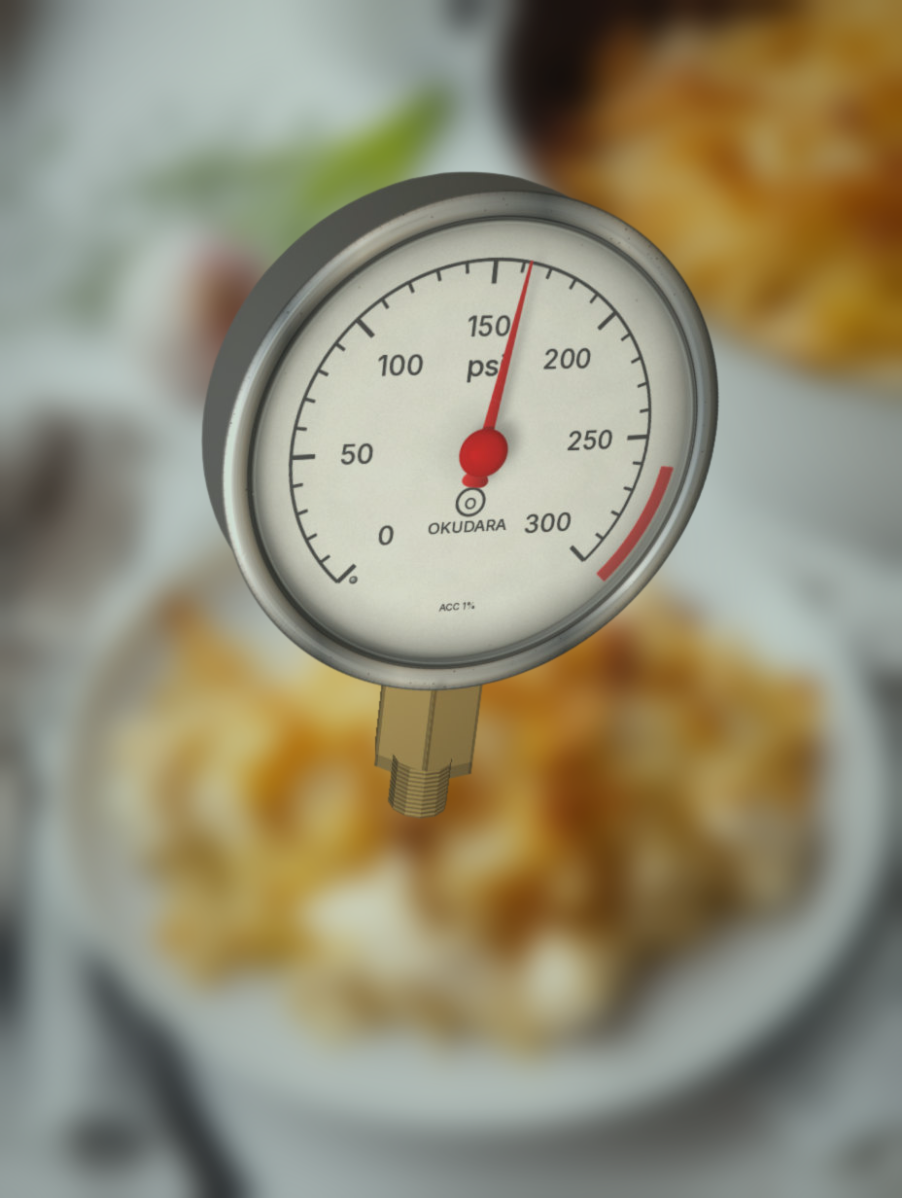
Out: 160
